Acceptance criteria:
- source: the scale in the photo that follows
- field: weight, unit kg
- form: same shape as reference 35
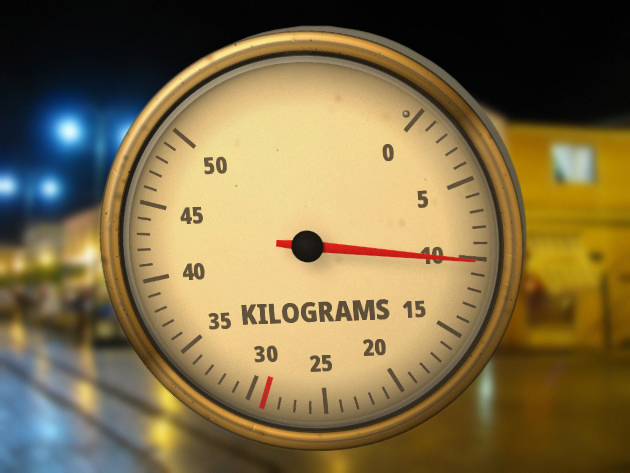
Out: 10
